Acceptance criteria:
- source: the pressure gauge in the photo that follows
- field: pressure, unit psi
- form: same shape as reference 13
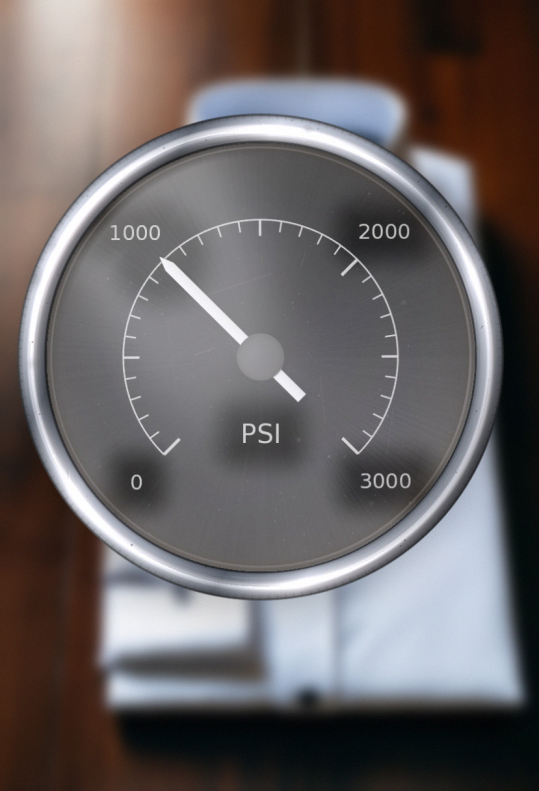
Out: 1000
